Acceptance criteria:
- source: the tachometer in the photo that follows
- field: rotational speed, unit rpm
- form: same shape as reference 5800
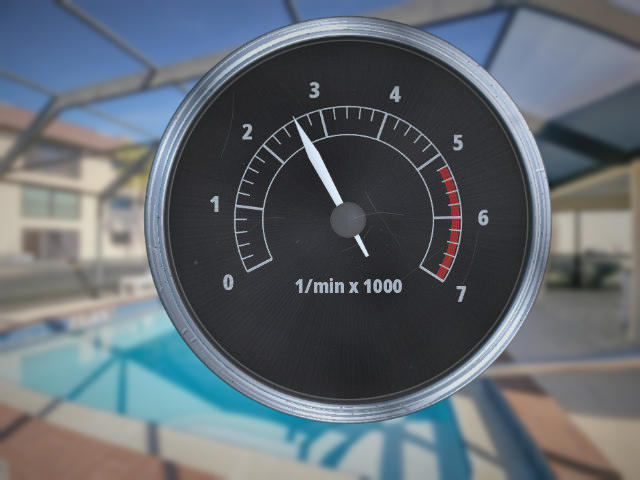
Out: 2600
